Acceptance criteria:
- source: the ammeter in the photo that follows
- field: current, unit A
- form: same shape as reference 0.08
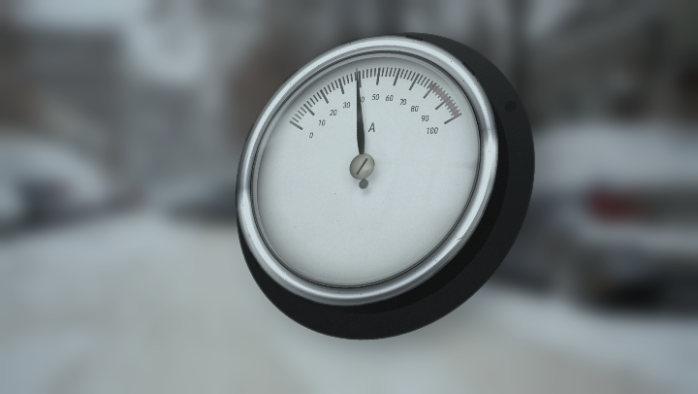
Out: 40
